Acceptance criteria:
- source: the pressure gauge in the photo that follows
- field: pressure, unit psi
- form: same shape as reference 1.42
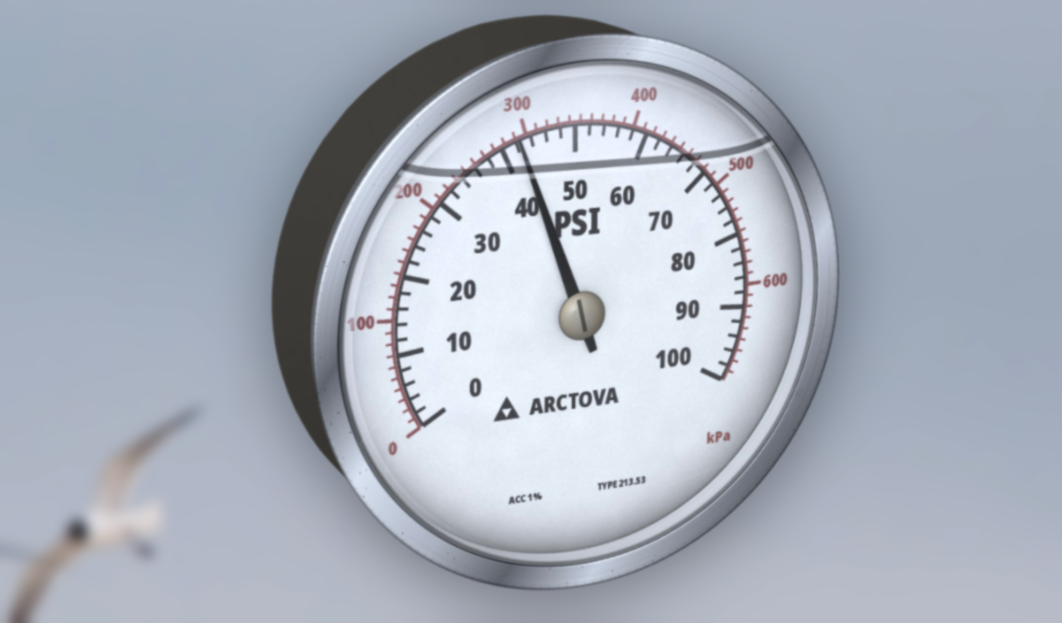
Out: 42
